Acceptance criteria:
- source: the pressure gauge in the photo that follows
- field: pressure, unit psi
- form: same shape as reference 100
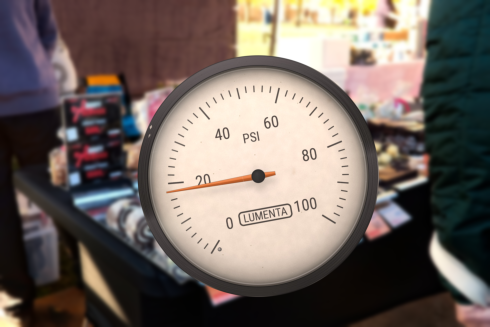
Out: 18
